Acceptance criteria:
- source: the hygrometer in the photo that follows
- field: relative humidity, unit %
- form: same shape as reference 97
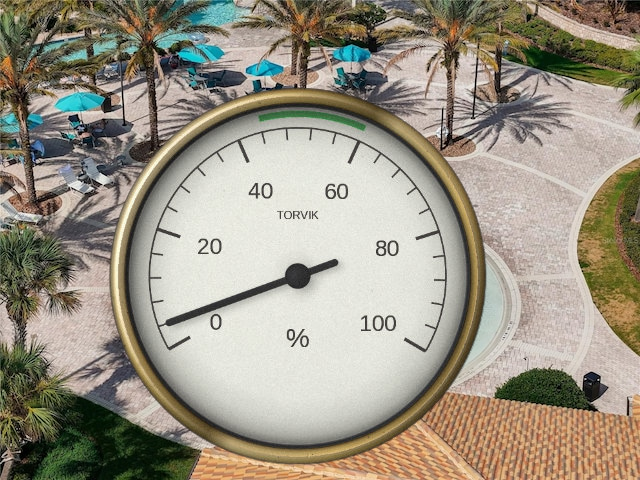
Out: 4
